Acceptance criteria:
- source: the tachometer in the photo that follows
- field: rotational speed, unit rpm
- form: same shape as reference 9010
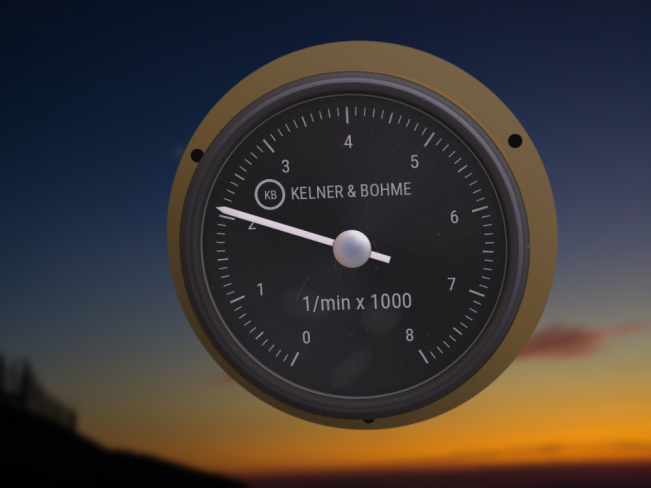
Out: 2100
